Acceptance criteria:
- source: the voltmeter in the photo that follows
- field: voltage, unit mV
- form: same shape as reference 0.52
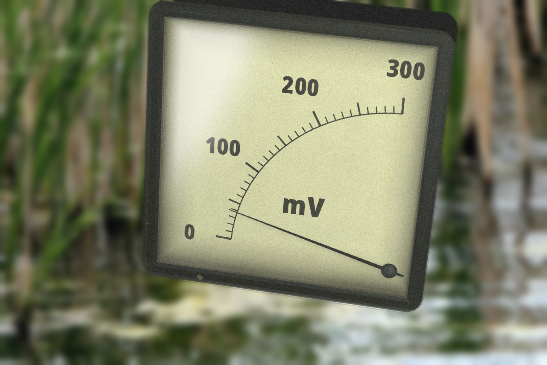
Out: 40
